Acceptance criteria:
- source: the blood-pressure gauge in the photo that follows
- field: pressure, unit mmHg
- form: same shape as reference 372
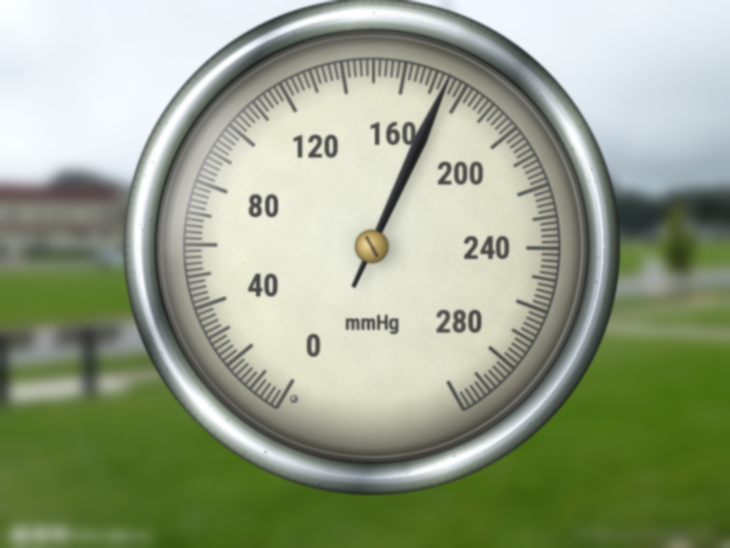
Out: 174
